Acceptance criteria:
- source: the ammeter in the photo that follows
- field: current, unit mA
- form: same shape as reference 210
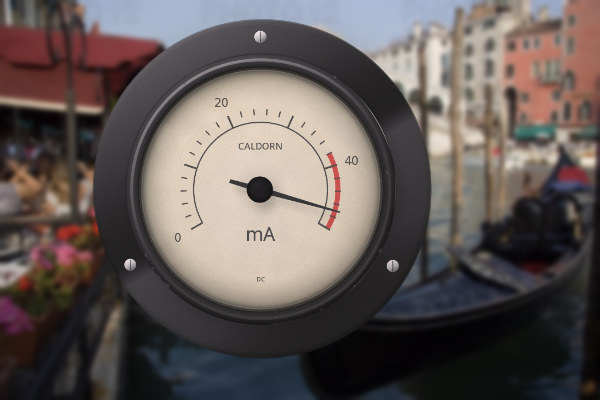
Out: 47
